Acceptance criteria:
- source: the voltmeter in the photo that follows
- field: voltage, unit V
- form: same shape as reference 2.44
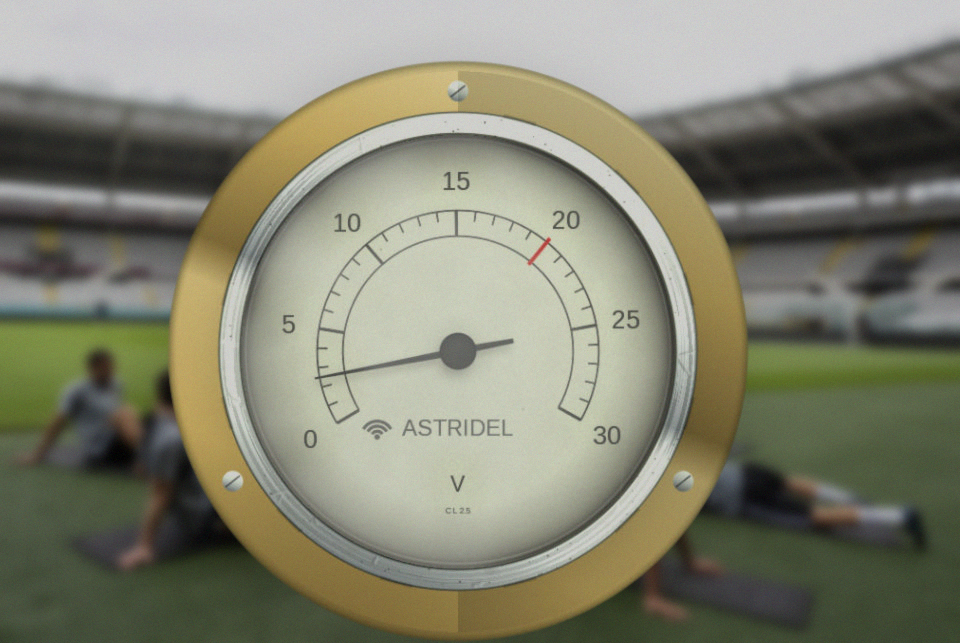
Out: 2.5
